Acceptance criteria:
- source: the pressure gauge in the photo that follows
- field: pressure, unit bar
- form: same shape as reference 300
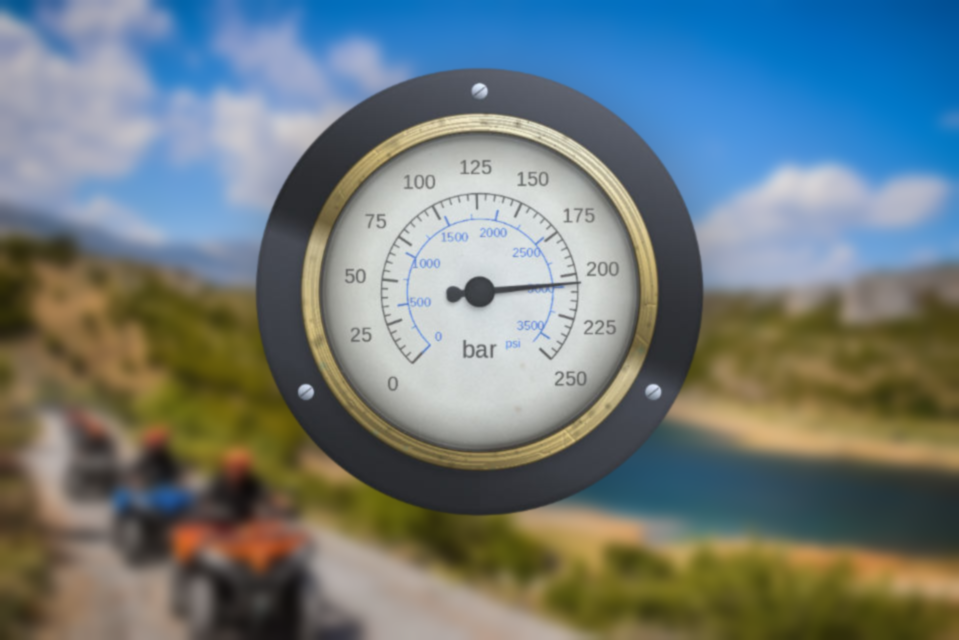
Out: 205
